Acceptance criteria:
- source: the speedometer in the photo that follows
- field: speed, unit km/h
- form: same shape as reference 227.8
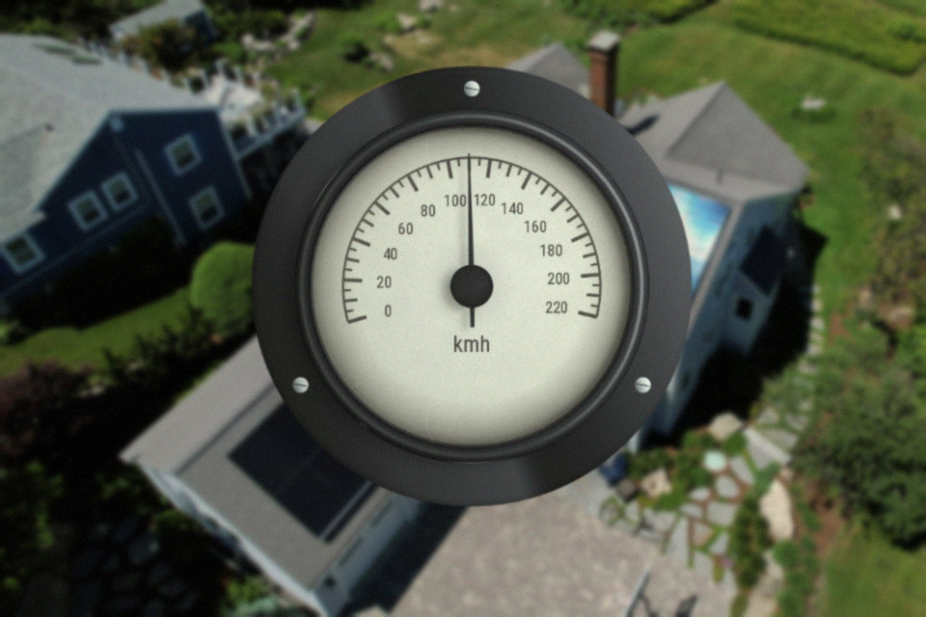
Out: 110
